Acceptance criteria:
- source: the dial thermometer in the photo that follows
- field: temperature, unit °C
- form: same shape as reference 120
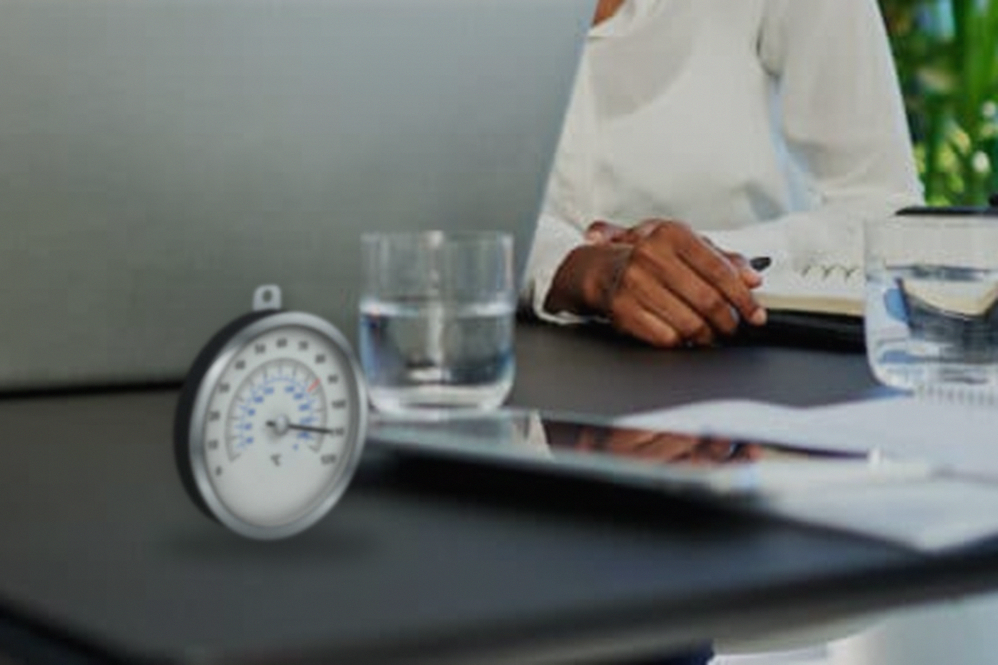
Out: 110
